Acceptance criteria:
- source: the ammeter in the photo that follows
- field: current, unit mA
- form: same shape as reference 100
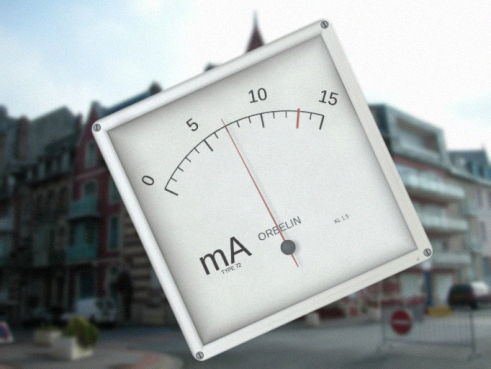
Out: 7
